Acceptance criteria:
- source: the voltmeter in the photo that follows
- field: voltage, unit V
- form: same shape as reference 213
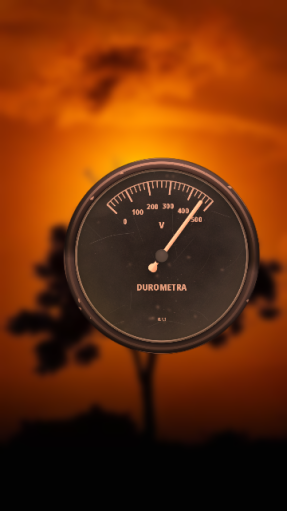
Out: 460
